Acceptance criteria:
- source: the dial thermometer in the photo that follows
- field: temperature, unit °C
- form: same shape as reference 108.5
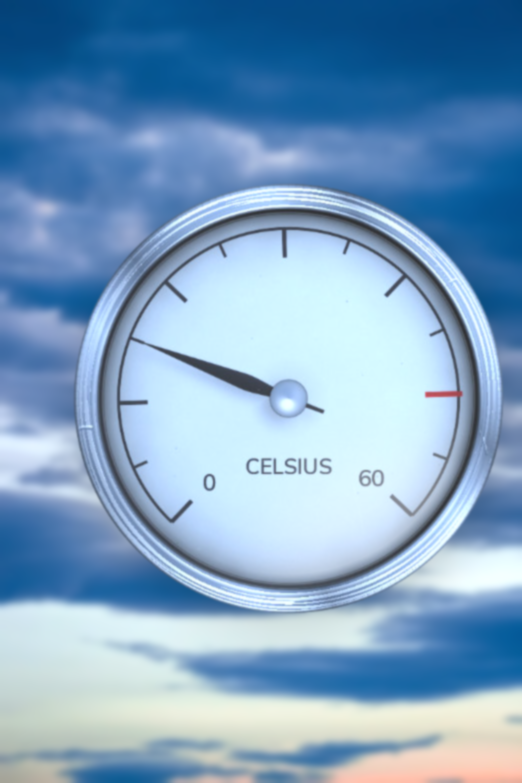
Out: 15
